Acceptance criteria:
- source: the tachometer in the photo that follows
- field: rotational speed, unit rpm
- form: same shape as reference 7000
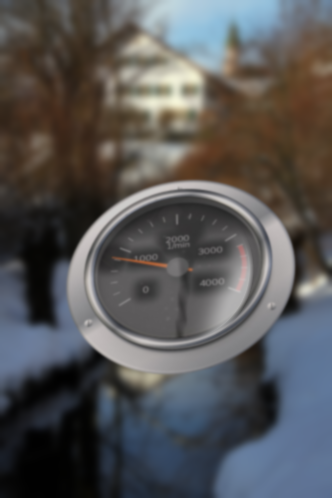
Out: 800
